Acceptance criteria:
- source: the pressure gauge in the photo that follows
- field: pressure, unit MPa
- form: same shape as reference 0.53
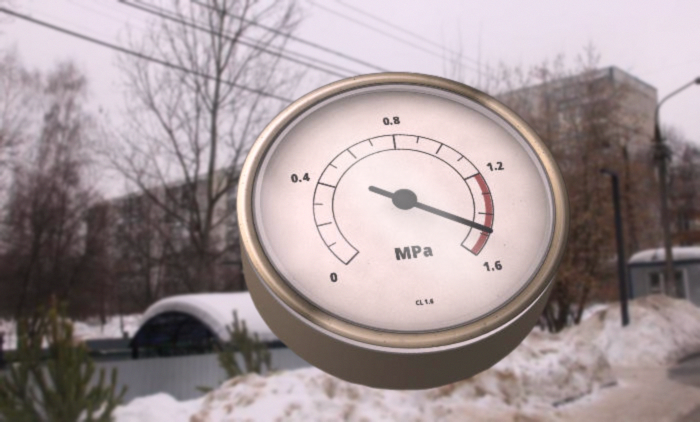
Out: 1.5
